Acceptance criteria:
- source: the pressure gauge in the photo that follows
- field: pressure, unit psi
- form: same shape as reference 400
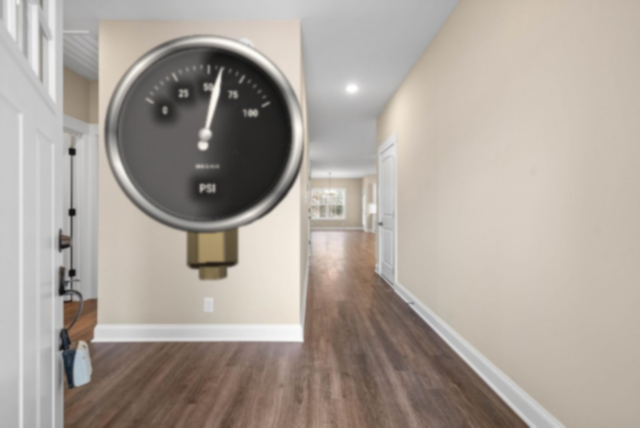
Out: 60
